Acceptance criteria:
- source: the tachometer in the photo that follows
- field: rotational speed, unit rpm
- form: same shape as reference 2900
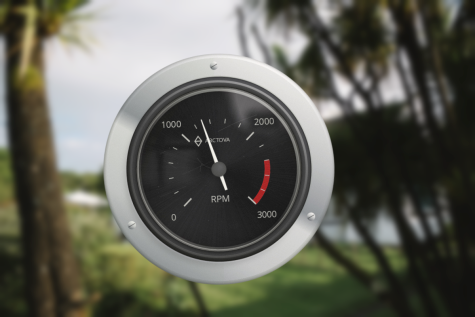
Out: 1300
